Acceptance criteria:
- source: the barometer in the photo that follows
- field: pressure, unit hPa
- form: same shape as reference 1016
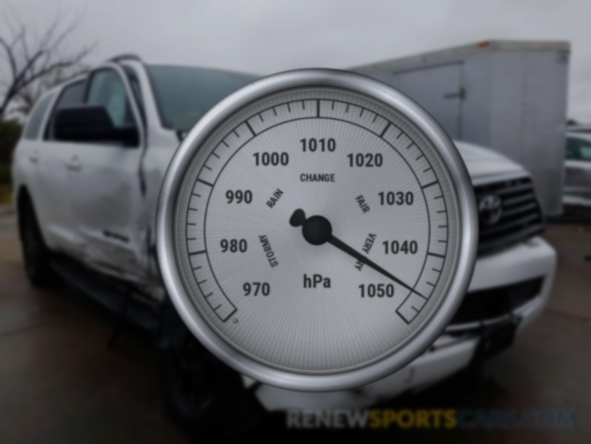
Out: 1046
